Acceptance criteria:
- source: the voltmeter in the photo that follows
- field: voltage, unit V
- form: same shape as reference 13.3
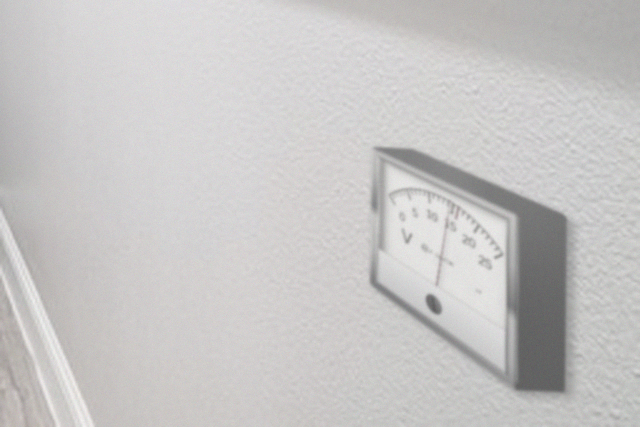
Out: 15
